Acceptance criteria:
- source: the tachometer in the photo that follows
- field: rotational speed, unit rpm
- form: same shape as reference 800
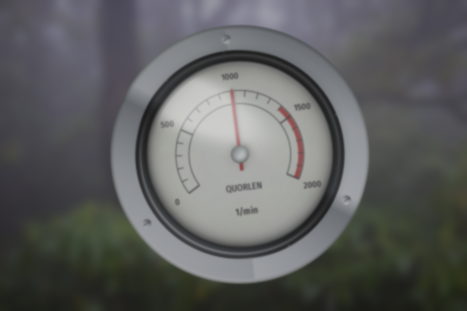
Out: 1000
